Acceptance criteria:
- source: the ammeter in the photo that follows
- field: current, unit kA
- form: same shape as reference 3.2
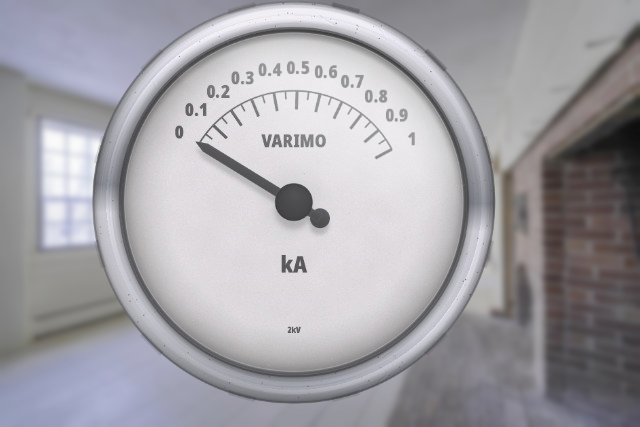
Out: 0
